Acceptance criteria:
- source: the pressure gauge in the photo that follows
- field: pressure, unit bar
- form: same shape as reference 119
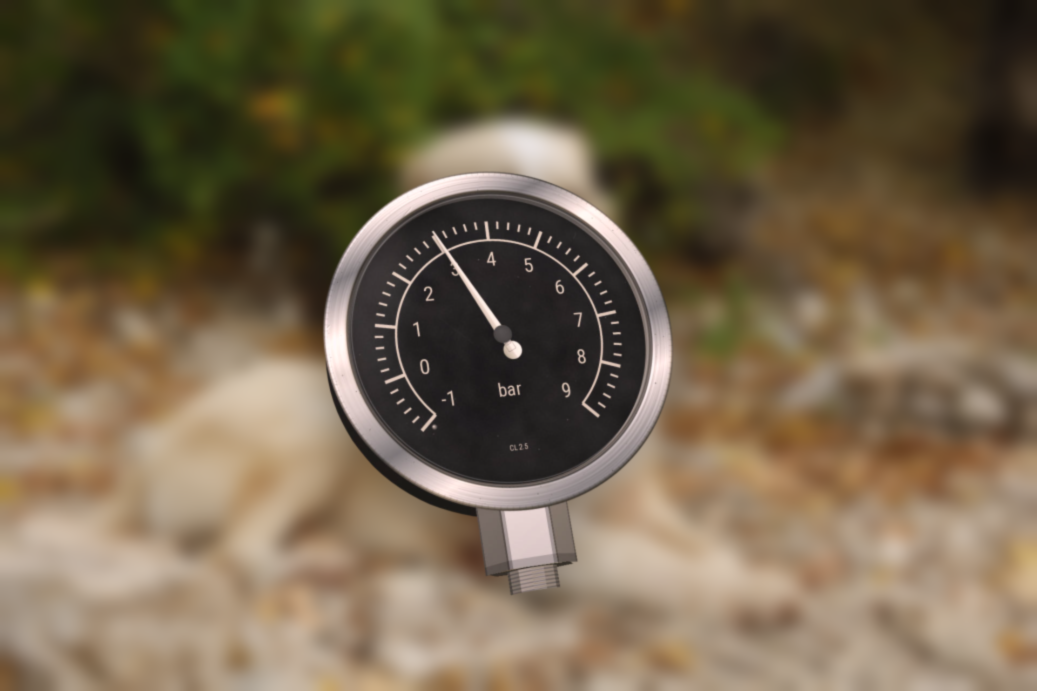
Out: 3
